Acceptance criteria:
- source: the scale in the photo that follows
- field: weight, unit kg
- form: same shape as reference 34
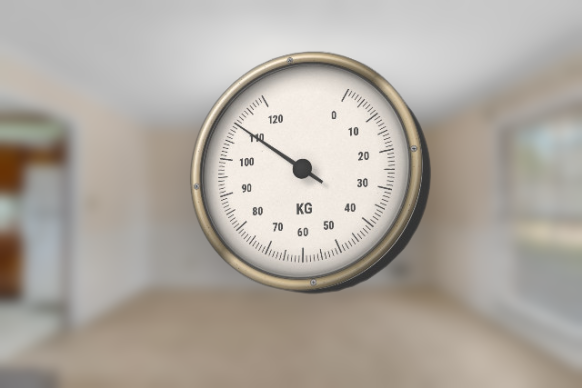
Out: 110
